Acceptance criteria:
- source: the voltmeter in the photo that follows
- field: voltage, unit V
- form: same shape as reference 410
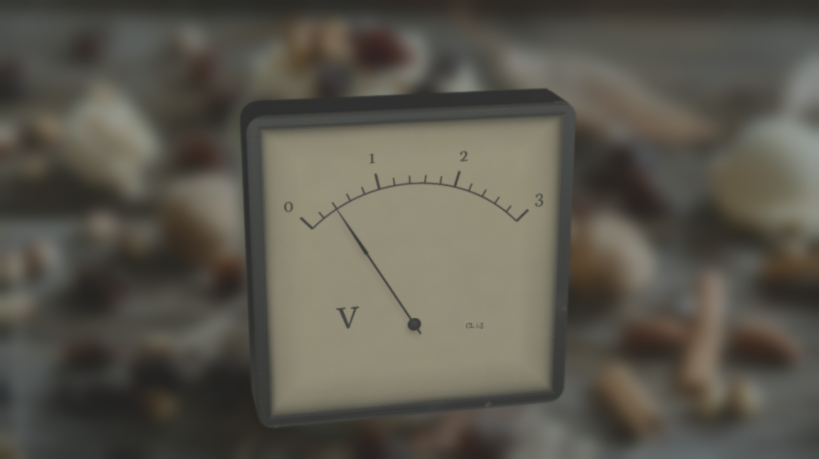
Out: 0.4
